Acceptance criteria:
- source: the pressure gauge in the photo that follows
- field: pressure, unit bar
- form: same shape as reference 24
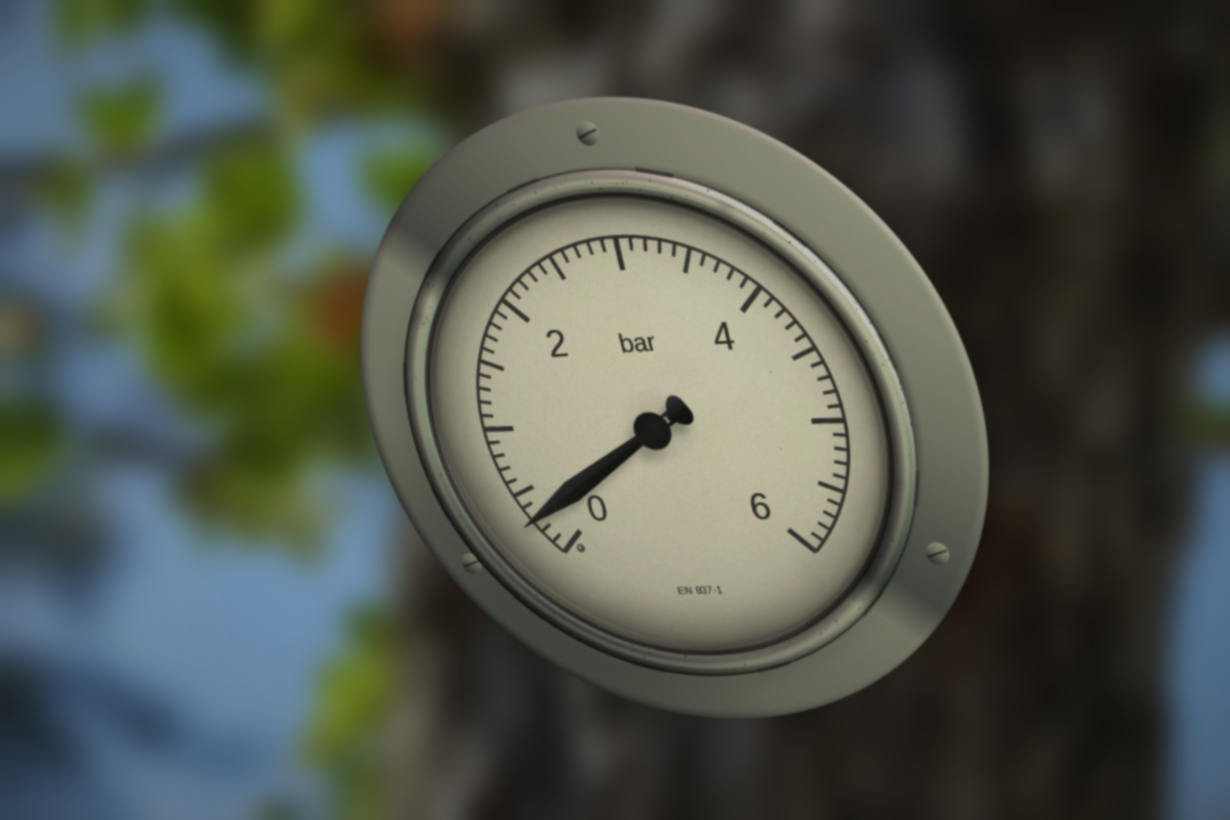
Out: 0.3
